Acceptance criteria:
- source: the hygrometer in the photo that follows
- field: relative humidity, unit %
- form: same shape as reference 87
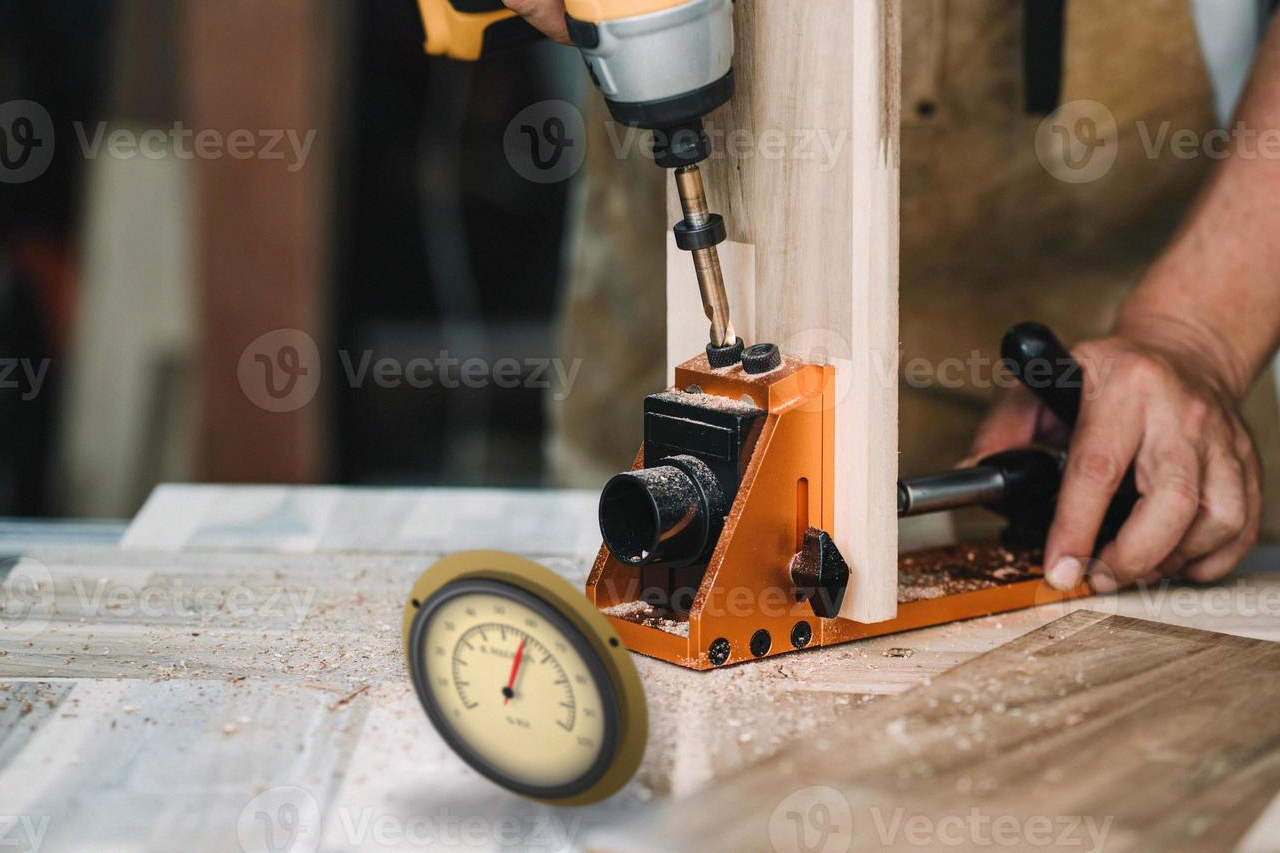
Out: 60
